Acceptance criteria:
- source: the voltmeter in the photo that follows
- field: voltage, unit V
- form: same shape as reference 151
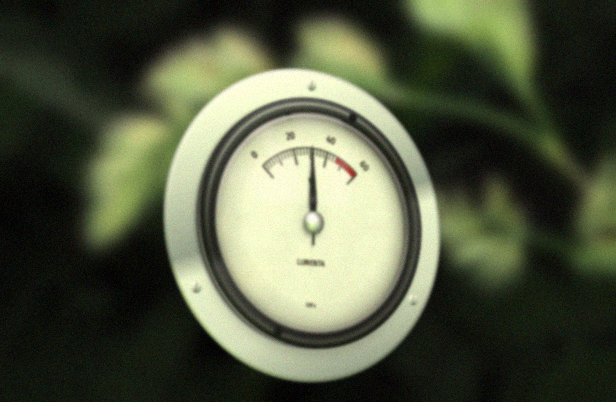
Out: 30
